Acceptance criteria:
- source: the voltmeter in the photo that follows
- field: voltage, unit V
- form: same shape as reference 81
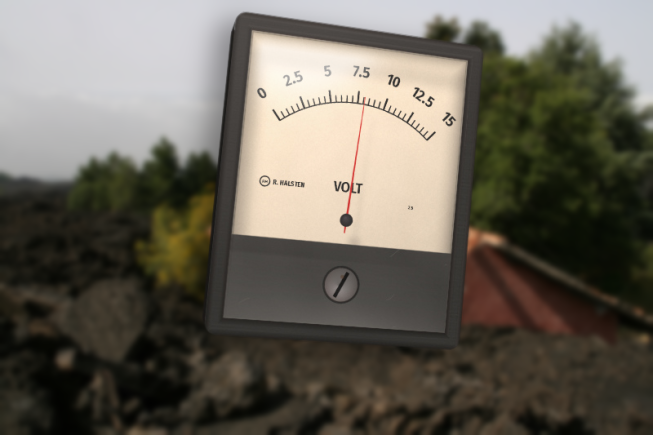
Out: 8
